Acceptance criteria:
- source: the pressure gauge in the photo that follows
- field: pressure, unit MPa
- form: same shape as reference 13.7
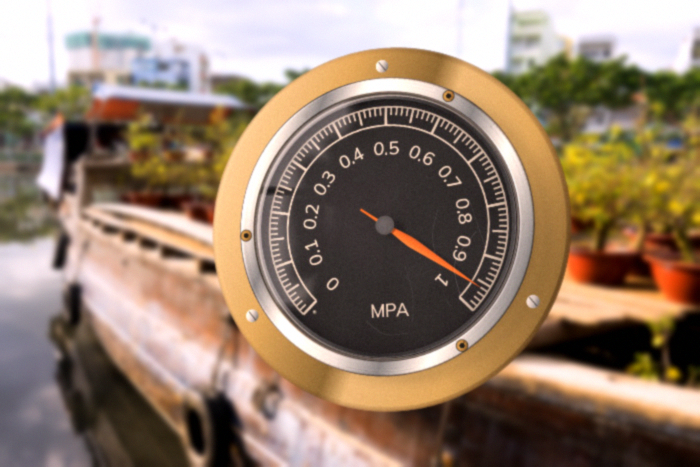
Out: 0.96
